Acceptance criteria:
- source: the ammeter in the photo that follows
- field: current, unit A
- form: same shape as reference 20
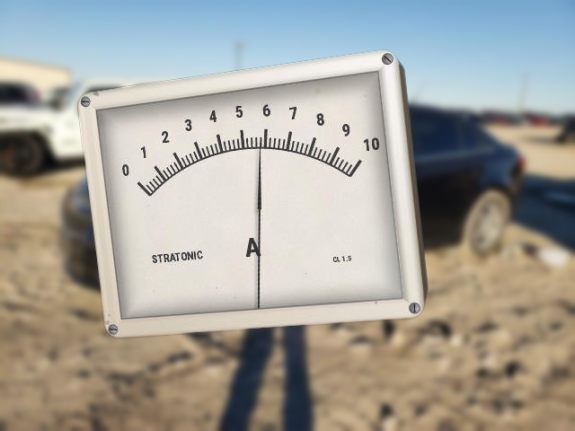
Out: 5.8
